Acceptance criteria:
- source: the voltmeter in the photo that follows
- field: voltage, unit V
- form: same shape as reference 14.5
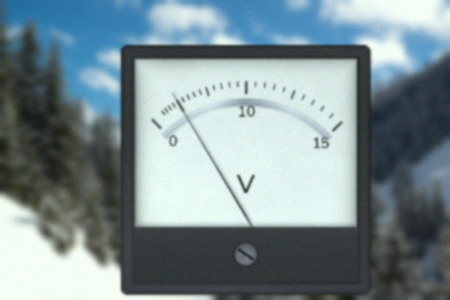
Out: 5
